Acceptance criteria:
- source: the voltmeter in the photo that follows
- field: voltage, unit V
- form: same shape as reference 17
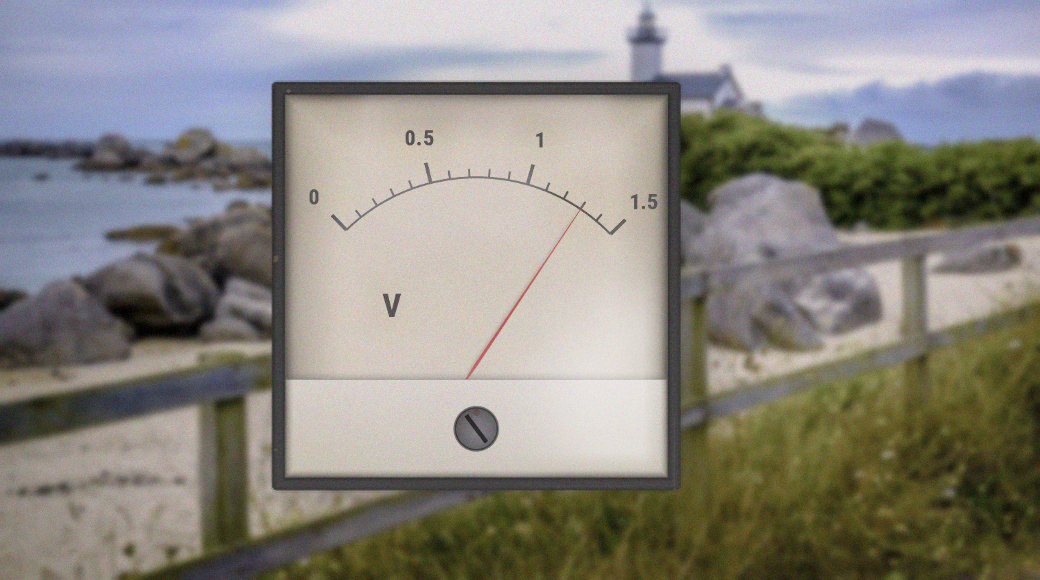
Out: 1.3
